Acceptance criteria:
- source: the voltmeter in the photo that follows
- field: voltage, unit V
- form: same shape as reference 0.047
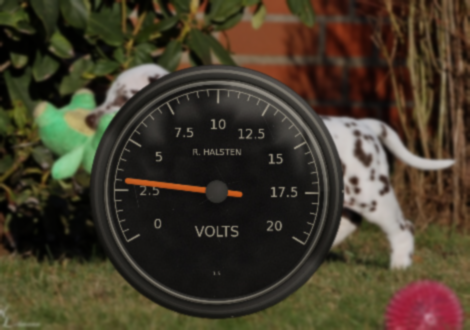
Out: 3
